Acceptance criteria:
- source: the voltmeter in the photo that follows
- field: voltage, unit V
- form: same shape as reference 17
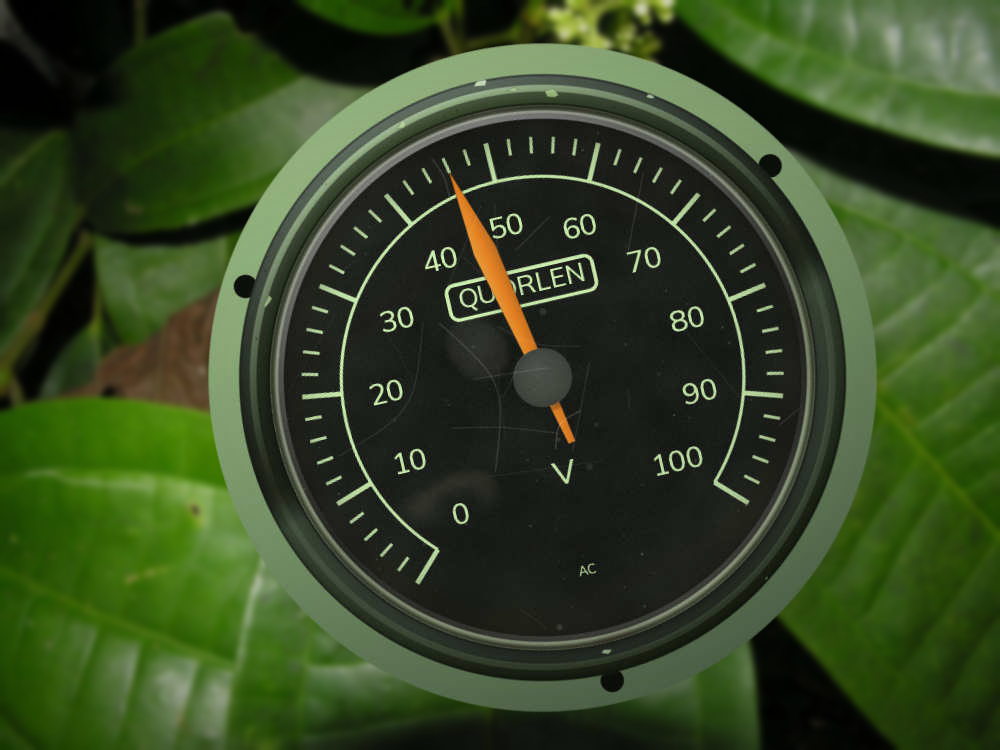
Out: 46
